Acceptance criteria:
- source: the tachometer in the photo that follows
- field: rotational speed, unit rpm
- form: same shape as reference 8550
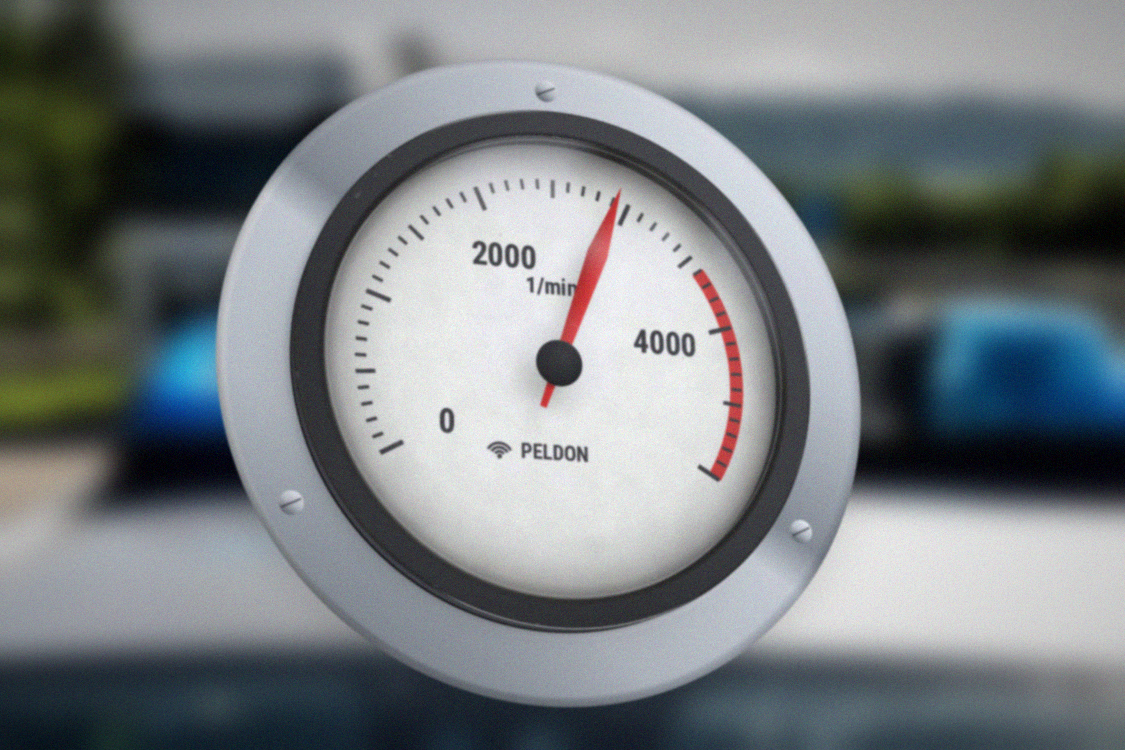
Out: 2900
